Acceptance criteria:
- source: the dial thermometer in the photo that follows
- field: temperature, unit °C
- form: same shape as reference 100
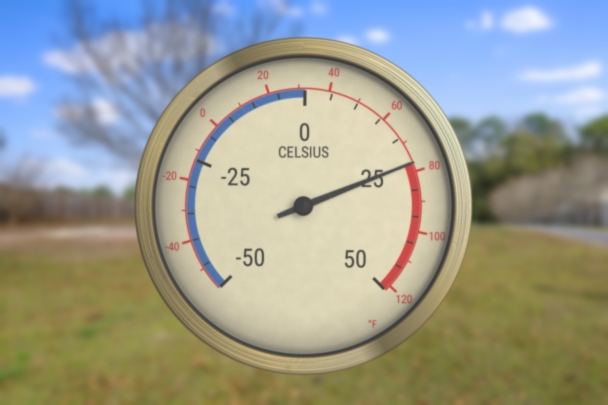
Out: 25
